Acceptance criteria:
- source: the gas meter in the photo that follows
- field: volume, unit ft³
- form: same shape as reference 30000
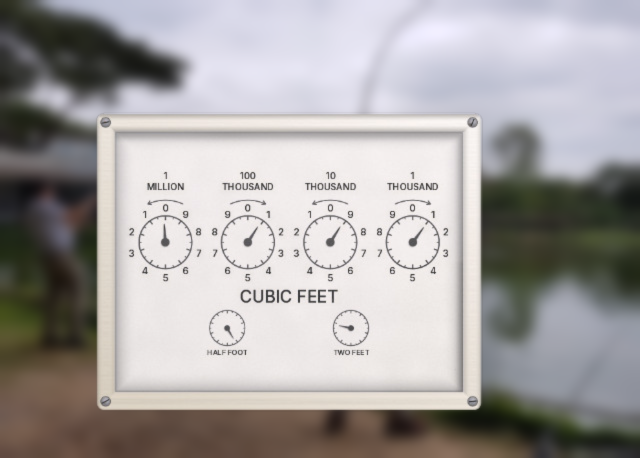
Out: 9100
